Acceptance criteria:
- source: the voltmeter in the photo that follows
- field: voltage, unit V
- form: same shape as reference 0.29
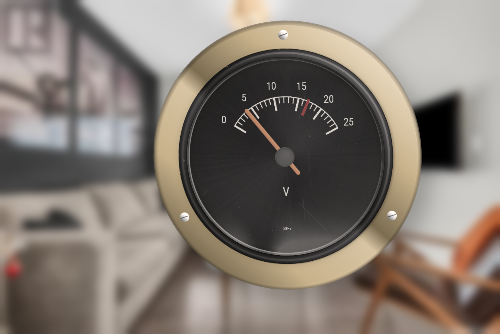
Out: 4
